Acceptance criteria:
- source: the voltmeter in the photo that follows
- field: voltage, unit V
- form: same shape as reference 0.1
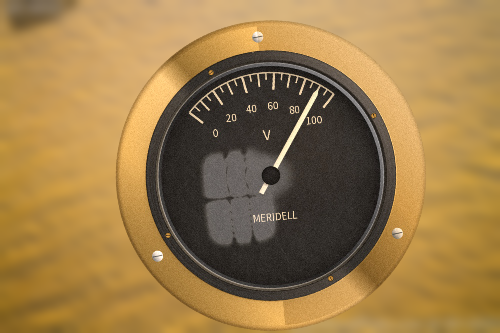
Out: 90
